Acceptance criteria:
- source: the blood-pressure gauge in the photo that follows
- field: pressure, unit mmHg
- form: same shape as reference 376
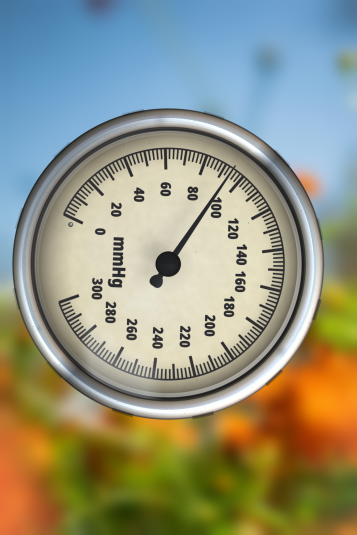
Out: 94
